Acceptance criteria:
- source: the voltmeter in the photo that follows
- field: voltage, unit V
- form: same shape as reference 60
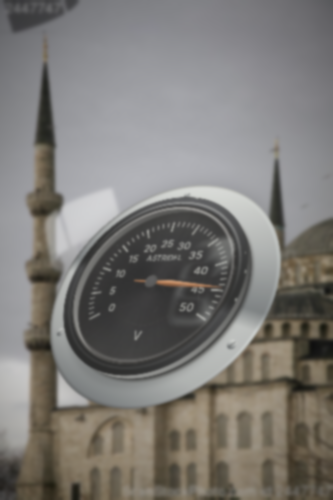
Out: 45
